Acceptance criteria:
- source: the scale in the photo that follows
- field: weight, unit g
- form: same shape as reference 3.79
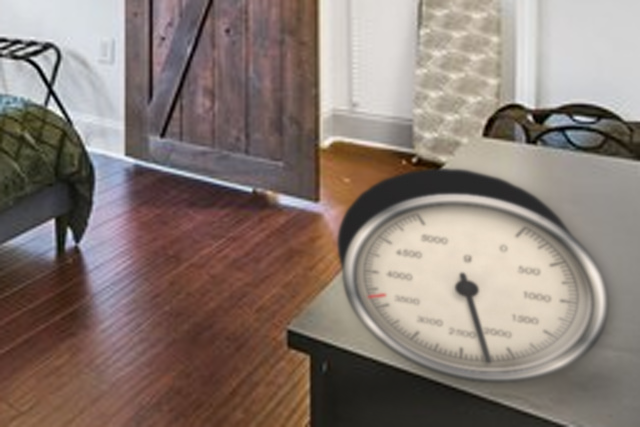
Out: 2250
